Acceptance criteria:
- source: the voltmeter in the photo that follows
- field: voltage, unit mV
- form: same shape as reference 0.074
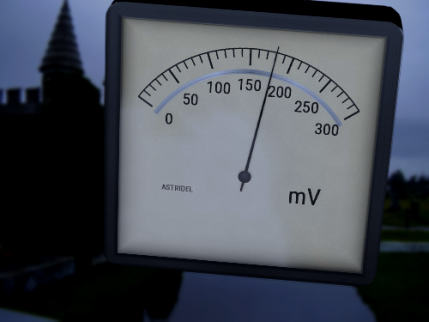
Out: 180
